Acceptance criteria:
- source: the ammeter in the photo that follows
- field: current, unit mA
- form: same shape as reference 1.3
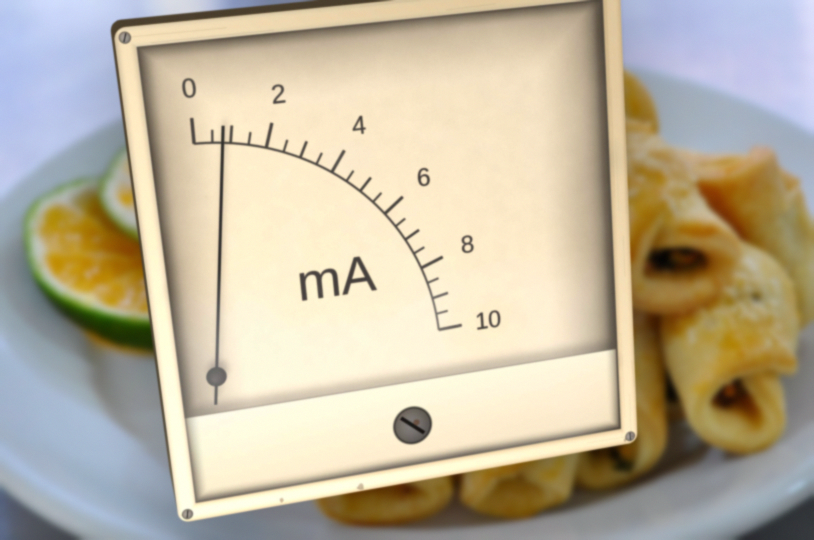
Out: 0.75
